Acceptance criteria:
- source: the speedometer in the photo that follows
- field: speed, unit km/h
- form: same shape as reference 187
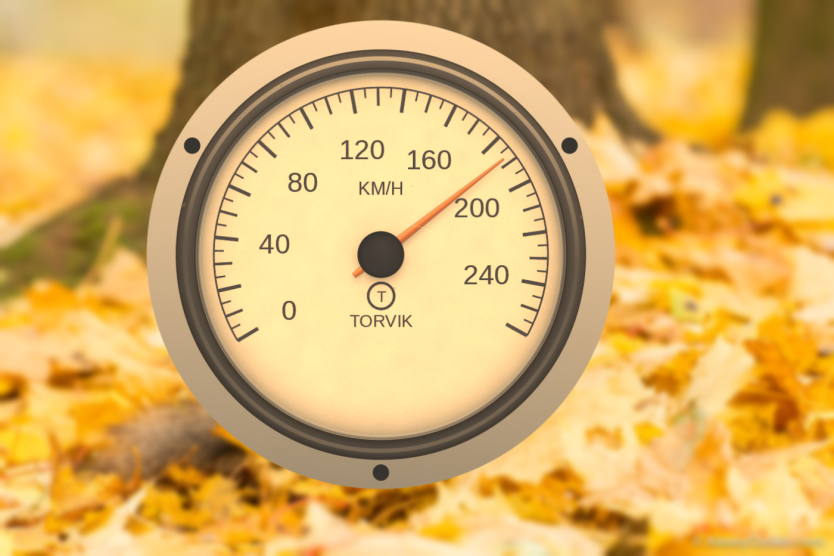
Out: 187.5
